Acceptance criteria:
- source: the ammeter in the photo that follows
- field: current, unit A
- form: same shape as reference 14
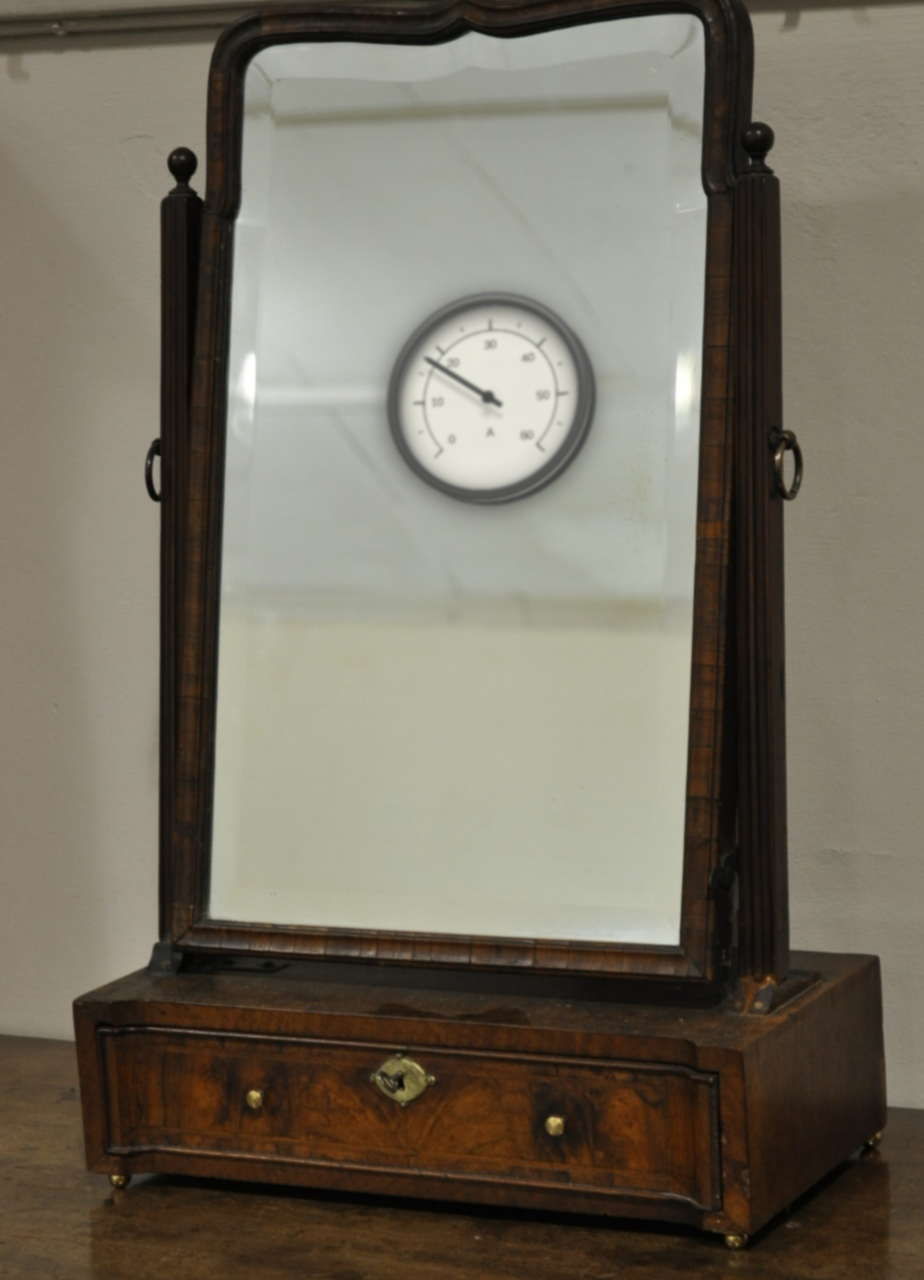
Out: 17.5
